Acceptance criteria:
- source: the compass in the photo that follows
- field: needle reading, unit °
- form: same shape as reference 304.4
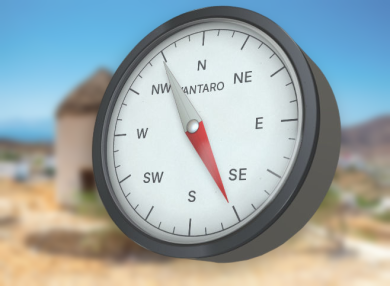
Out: 150
